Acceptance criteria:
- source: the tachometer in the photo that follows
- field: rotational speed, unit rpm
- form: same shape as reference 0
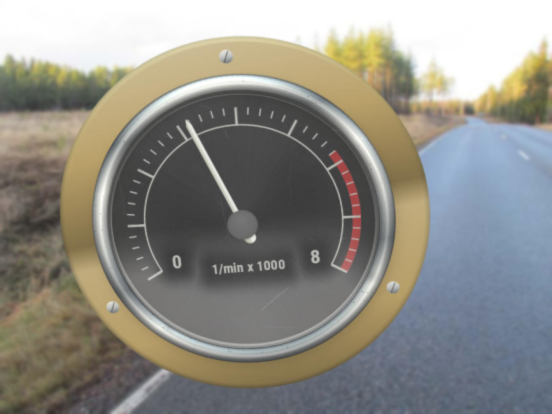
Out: 3200
